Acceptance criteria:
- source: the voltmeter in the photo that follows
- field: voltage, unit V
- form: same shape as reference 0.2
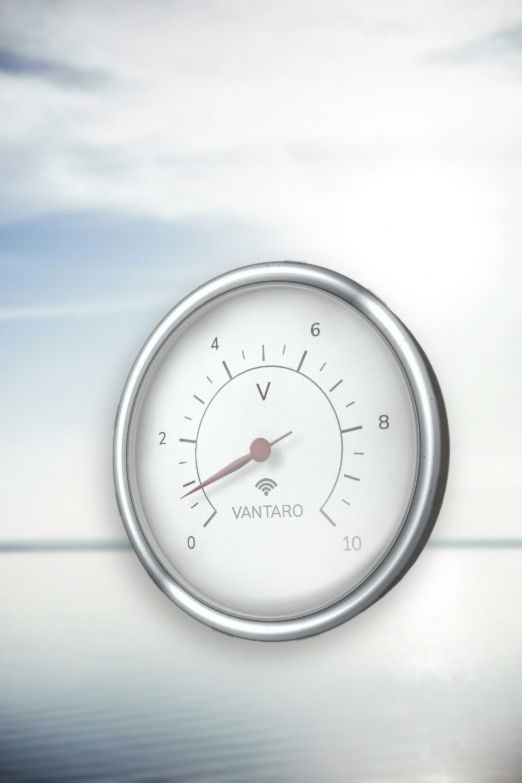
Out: 0.75
